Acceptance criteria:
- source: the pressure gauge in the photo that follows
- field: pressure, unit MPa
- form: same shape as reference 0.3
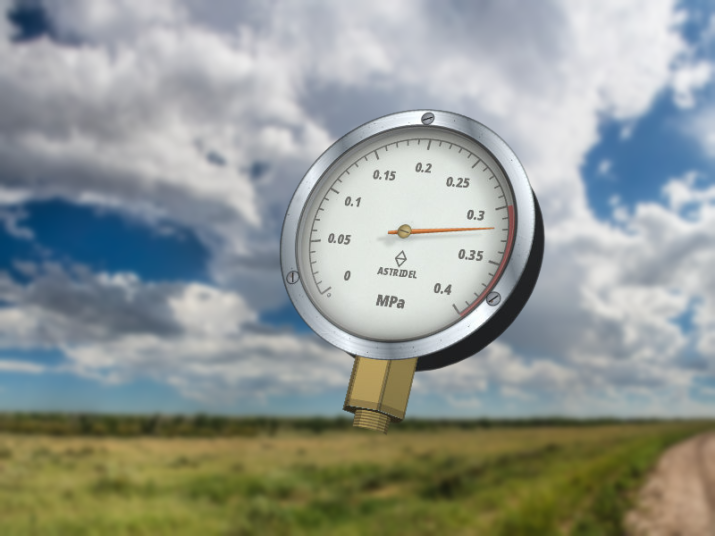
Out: 0.32
